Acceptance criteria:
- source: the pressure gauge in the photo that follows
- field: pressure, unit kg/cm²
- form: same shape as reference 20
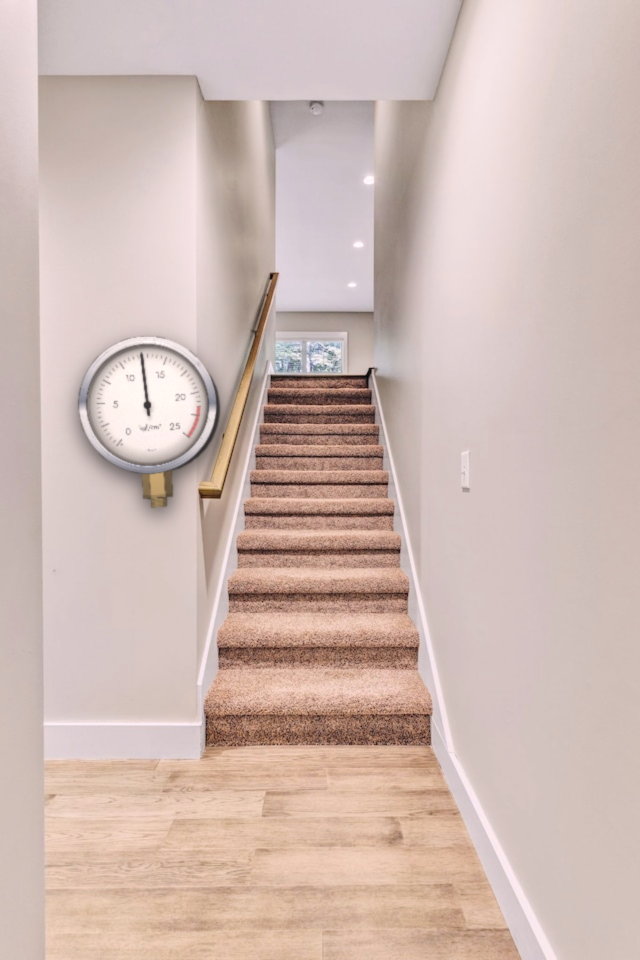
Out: 12.5
